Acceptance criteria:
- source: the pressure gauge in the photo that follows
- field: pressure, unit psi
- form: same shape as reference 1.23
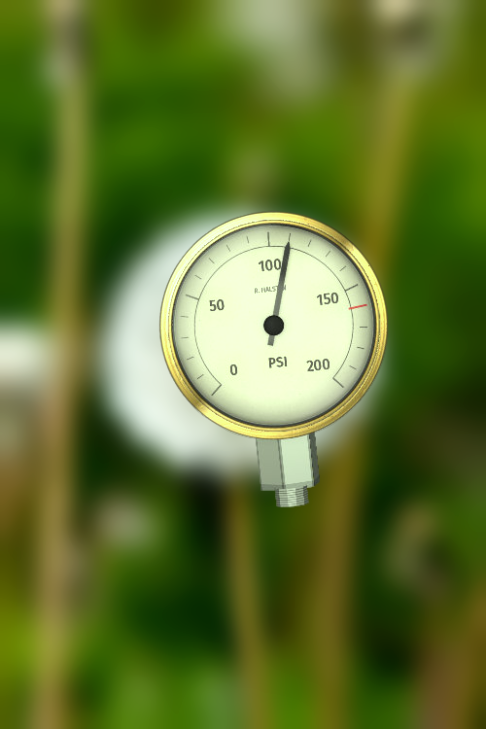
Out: 110
